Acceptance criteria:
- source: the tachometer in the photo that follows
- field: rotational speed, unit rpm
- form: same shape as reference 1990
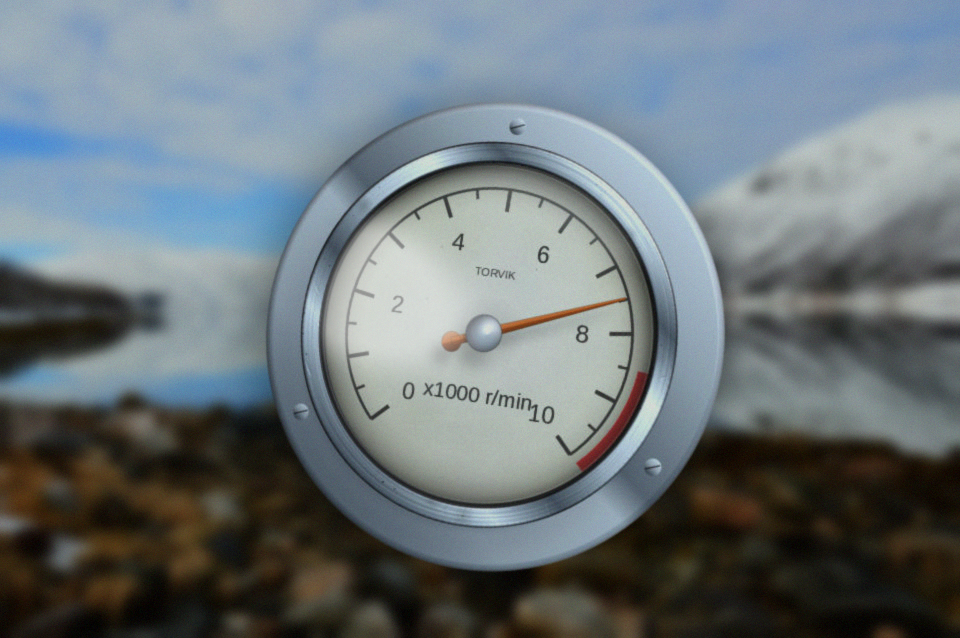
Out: 7500
